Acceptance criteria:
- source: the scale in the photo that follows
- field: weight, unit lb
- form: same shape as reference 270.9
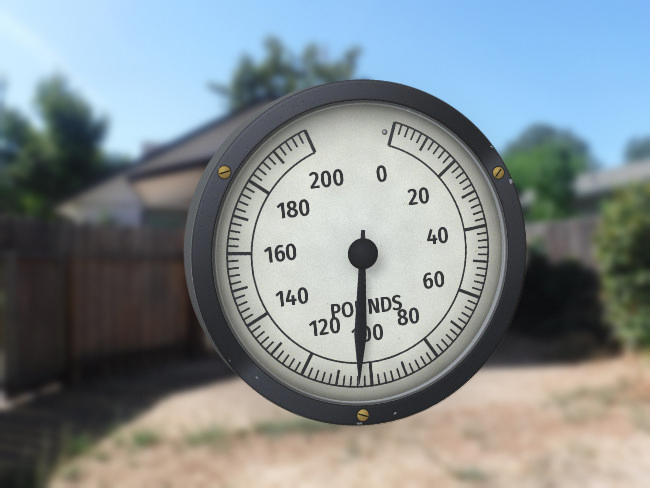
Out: 104
